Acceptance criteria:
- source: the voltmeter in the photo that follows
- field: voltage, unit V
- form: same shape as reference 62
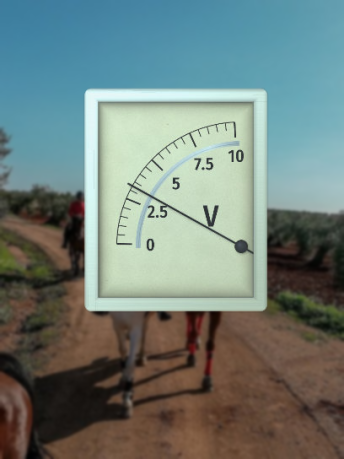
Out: 3.25
